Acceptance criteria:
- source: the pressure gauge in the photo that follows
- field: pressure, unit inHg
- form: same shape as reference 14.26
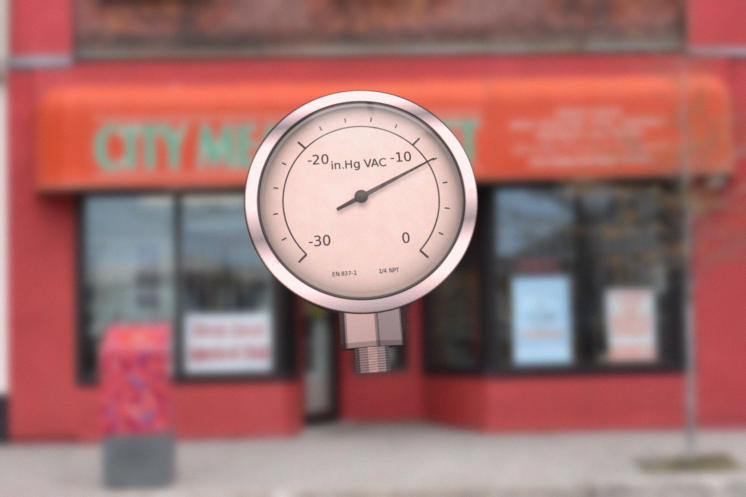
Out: -8
